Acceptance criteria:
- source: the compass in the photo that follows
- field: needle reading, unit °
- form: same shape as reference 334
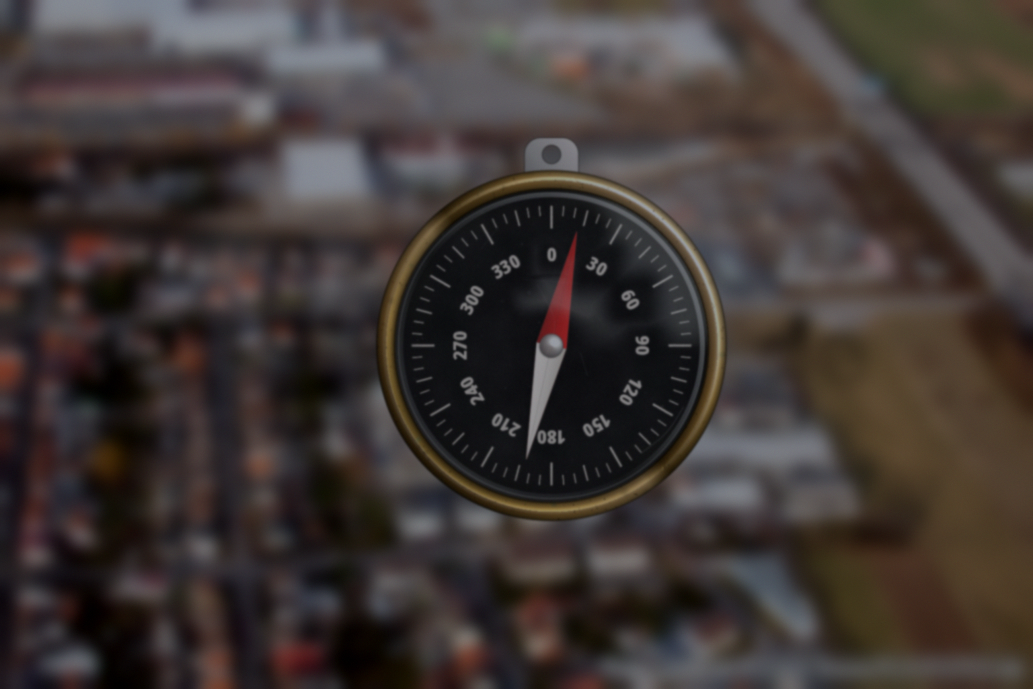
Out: 12.5
